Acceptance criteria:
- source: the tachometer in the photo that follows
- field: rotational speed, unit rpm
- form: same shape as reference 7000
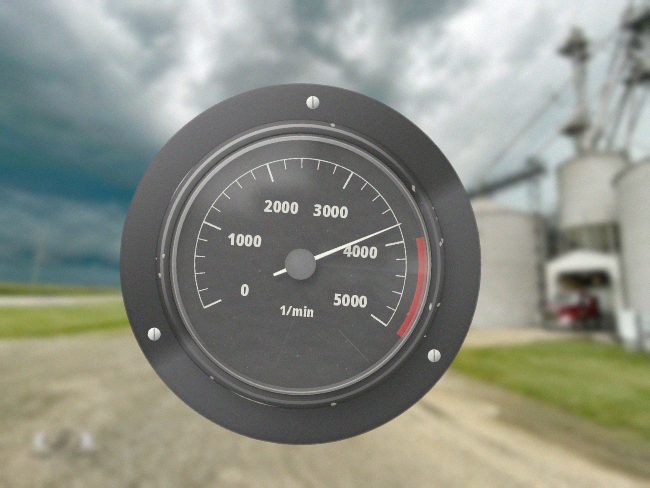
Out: 3800
